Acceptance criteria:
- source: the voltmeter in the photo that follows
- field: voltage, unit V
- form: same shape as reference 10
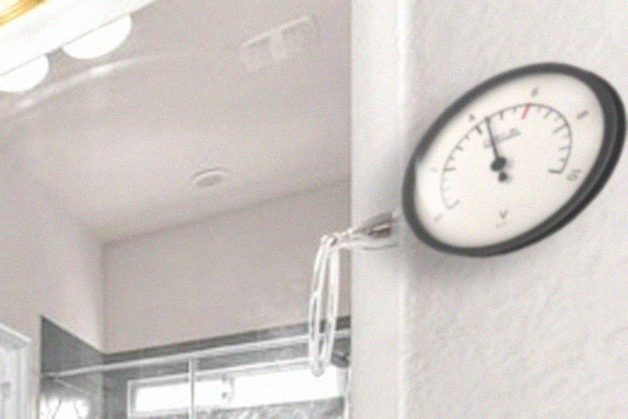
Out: 4.5
